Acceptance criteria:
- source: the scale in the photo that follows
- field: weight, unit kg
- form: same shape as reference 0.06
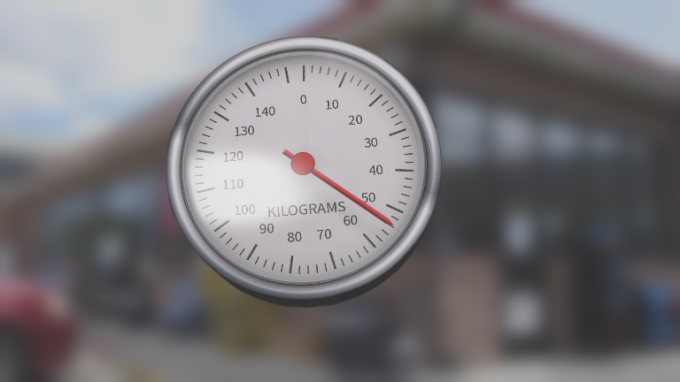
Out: 54
